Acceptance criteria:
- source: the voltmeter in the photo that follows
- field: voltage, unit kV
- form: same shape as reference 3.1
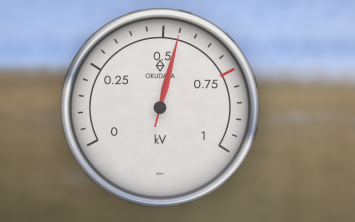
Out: 0.55
